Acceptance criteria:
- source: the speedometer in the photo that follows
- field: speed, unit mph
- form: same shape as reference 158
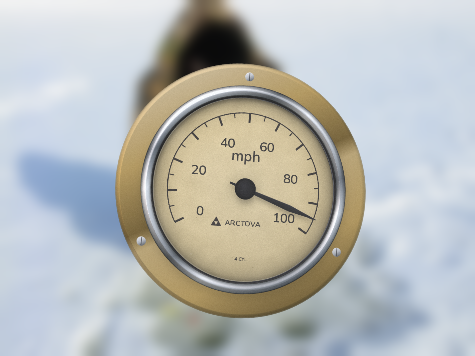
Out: 95
